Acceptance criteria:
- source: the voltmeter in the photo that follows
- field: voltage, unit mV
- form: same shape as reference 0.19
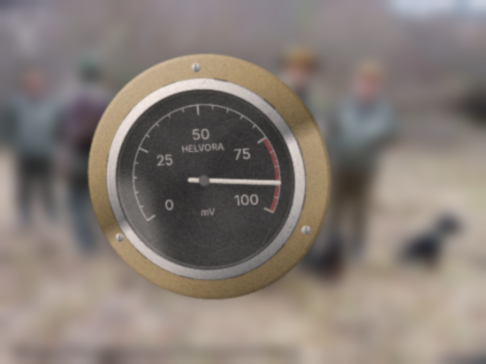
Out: 90
